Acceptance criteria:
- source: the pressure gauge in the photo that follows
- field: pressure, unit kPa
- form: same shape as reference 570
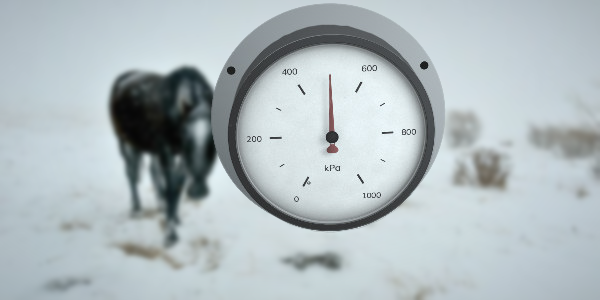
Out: 500
